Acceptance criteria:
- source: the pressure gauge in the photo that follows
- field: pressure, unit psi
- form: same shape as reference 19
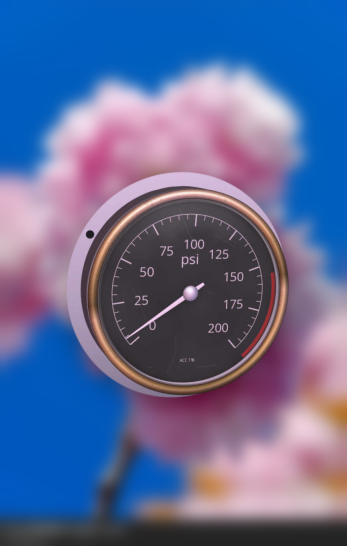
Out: 5
